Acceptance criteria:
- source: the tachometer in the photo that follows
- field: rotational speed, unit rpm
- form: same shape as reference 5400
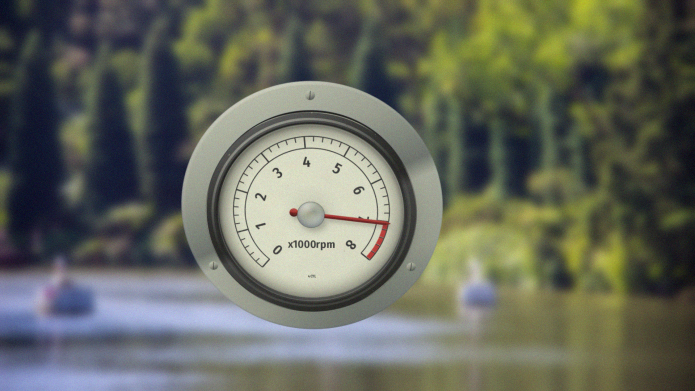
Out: 7000
